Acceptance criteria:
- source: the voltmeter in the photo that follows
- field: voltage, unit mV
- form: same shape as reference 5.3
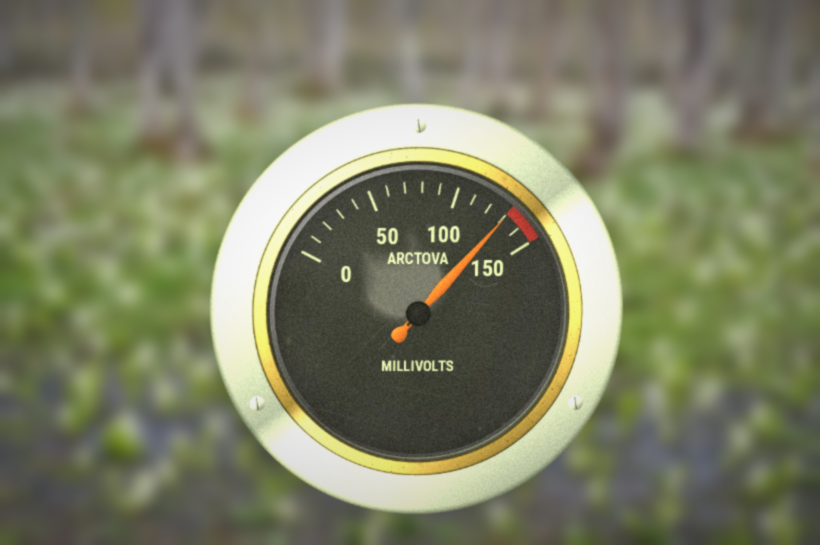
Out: 130
